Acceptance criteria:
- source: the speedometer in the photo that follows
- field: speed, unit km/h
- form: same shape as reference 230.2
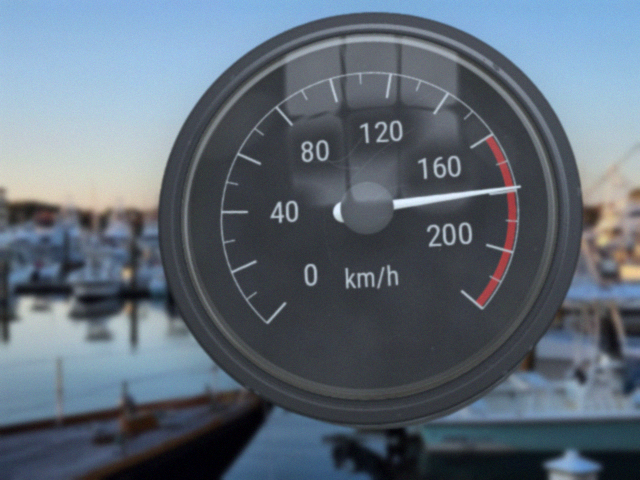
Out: 180
